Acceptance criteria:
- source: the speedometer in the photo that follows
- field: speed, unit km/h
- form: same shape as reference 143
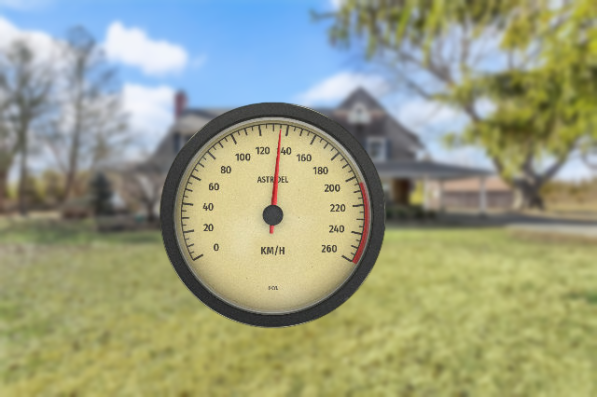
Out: 135
